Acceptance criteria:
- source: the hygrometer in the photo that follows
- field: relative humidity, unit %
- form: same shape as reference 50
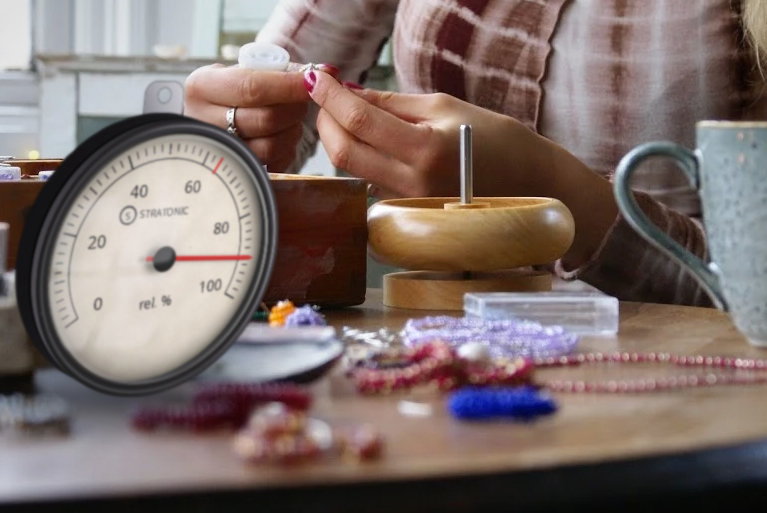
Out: 90
